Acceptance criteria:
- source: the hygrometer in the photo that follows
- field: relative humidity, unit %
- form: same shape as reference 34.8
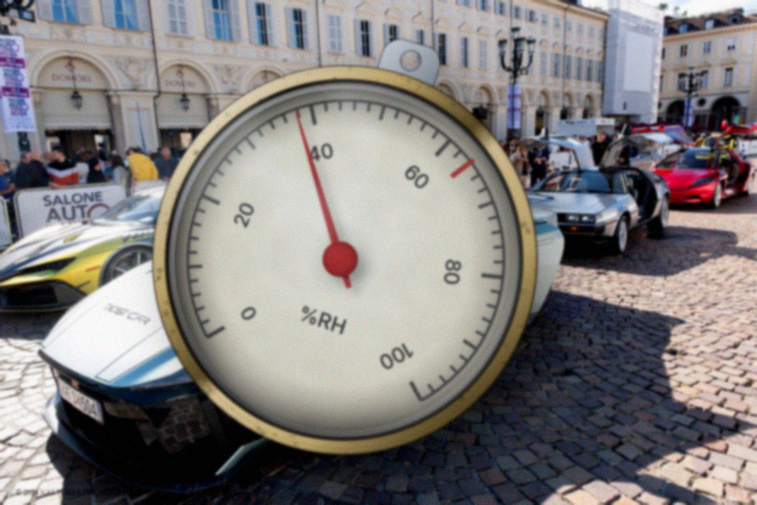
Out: 38
